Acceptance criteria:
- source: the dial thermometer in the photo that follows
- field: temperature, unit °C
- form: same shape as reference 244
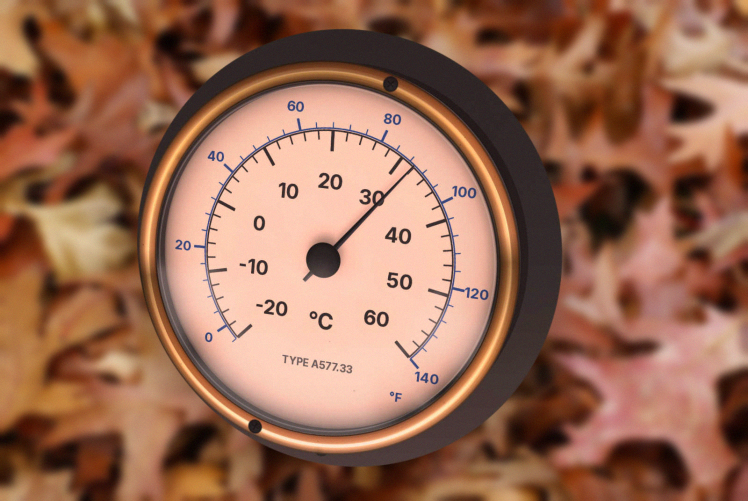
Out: 32
